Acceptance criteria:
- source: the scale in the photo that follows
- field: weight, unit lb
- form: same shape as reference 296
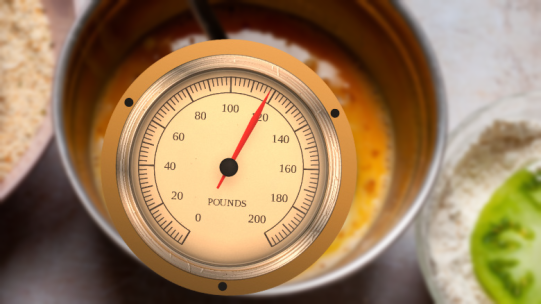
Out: 118
